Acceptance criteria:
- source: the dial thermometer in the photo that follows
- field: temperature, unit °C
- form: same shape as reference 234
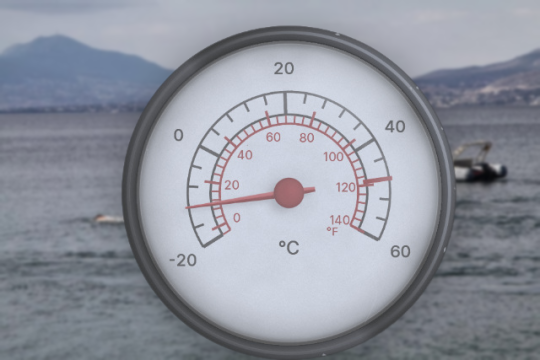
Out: -12
